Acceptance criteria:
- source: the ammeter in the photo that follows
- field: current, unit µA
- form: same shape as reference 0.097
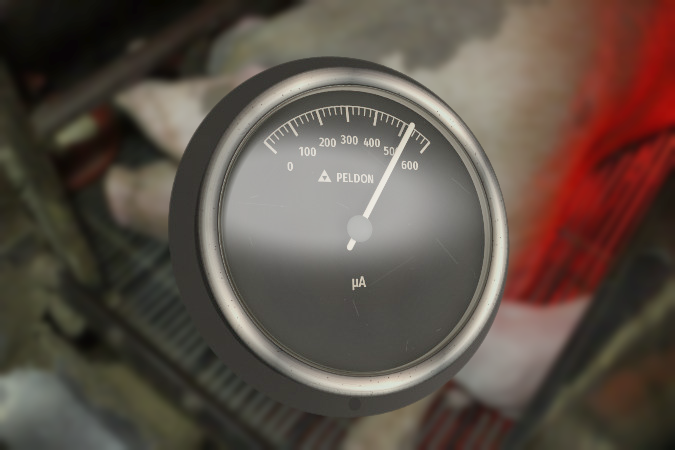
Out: 520
